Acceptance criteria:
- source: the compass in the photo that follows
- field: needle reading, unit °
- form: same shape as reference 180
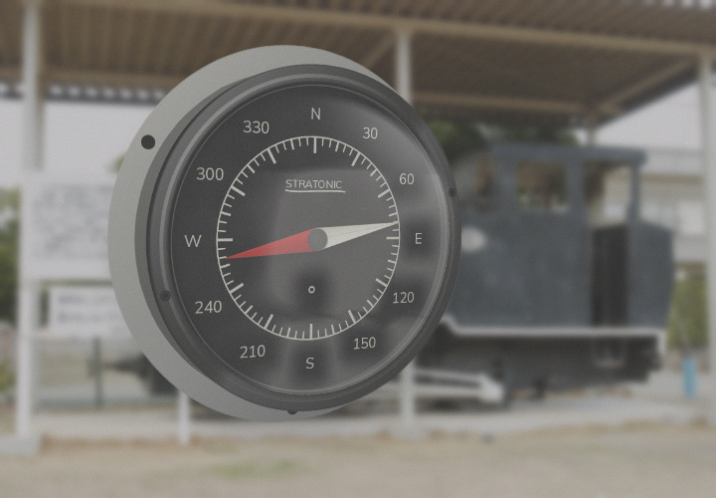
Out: 260
